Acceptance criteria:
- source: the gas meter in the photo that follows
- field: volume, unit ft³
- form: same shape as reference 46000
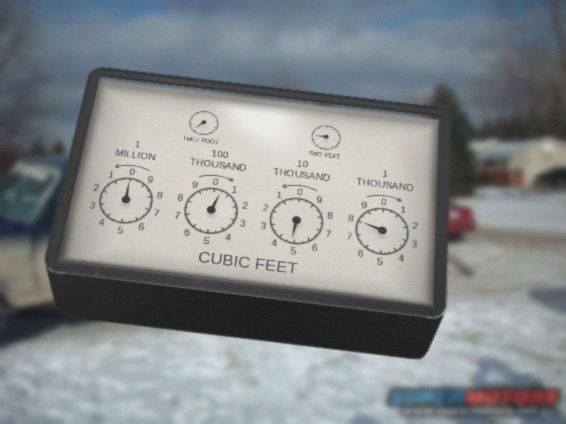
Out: 4800
